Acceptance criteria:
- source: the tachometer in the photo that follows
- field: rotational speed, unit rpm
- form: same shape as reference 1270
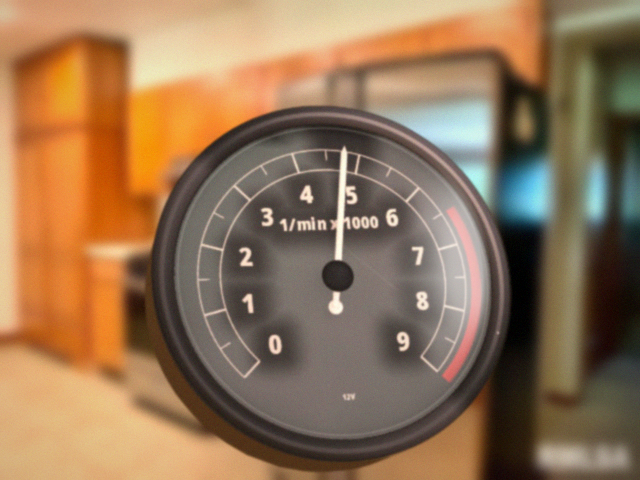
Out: 4750
